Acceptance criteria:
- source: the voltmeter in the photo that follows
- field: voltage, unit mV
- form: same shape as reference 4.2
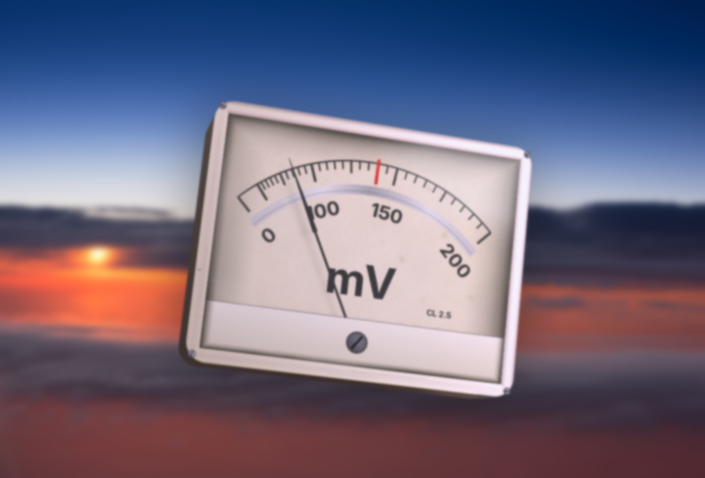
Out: 85
